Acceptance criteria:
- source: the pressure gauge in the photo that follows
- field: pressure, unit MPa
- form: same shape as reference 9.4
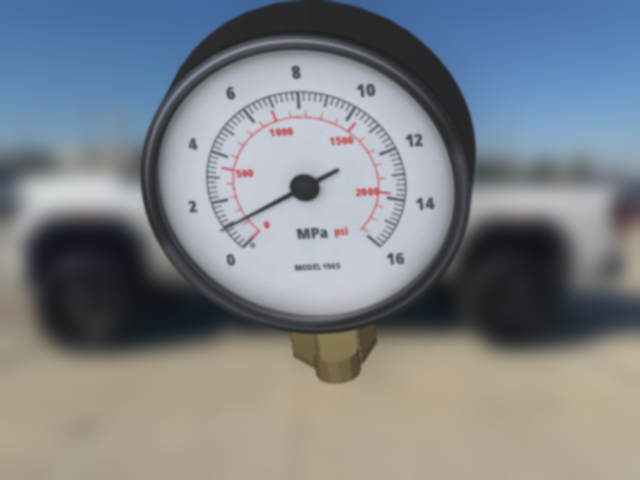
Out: 1
